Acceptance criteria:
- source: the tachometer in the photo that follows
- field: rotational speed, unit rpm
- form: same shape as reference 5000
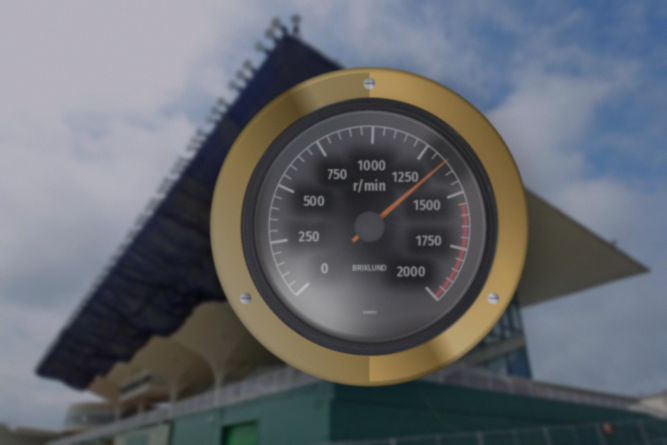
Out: 1350
